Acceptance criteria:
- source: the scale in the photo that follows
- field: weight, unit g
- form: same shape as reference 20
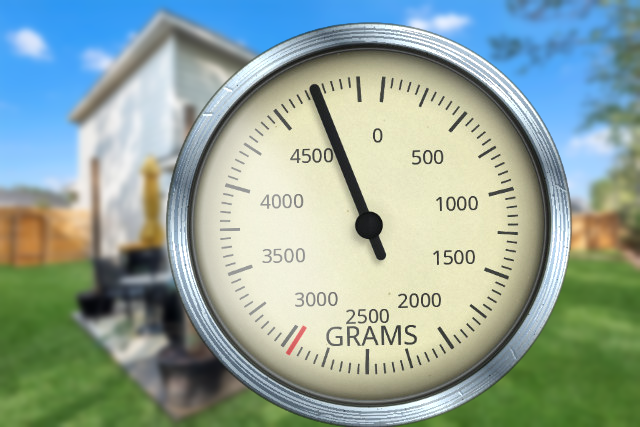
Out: 4750
